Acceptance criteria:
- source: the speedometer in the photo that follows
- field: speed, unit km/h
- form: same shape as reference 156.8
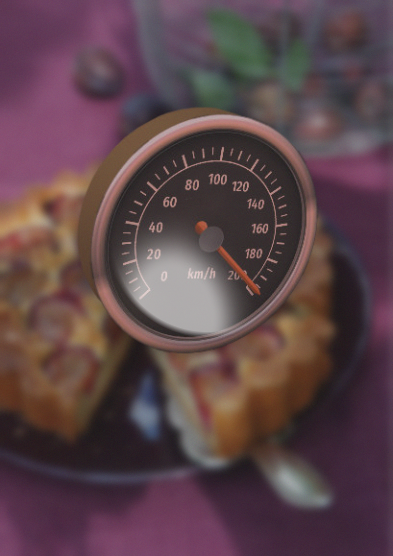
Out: 197.5
